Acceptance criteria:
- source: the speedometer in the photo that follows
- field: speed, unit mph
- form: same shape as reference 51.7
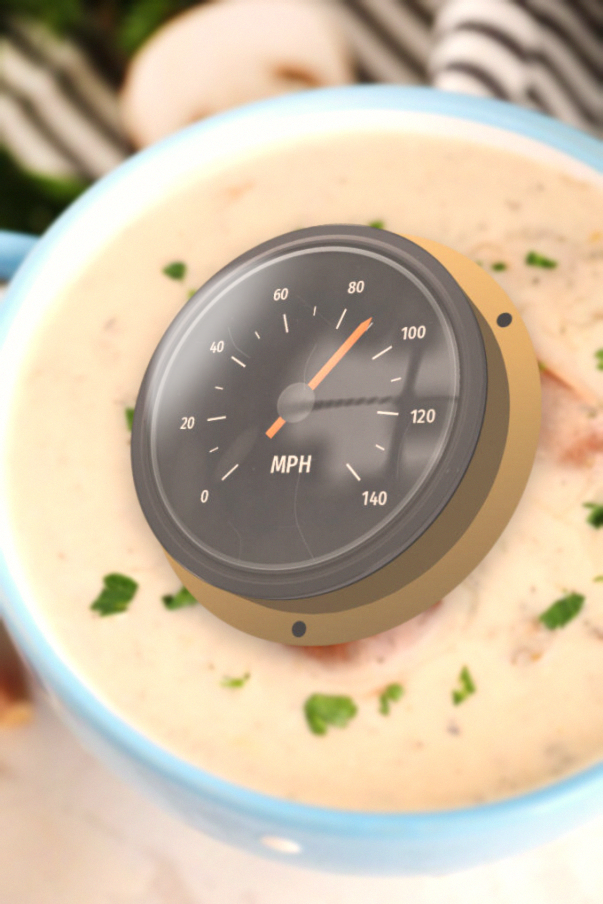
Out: 90
